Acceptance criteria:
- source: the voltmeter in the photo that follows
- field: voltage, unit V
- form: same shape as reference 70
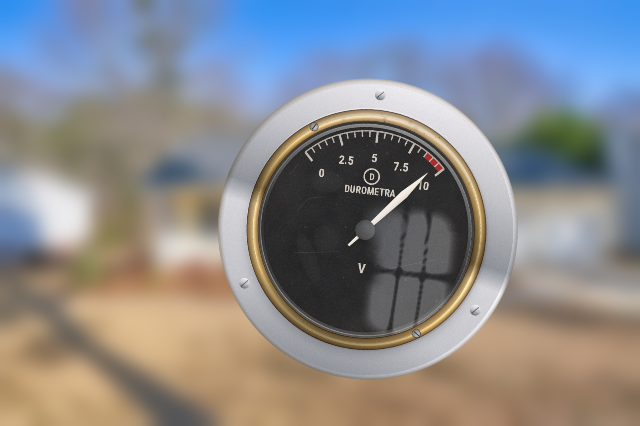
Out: 9.5
